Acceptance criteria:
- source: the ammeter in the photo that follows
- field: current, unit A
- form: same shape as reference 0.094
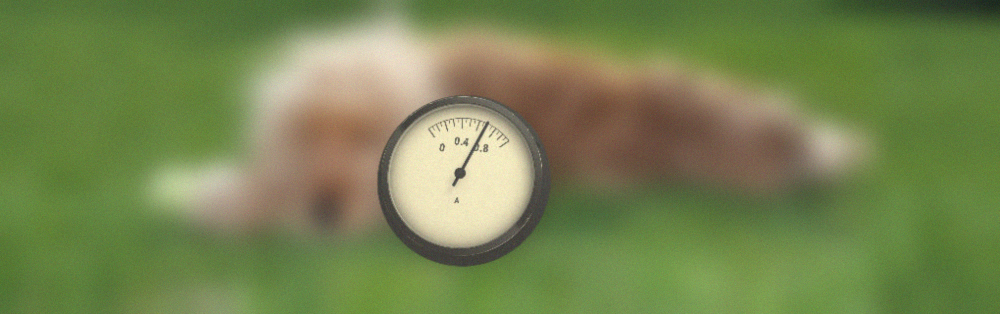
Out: 0.7
